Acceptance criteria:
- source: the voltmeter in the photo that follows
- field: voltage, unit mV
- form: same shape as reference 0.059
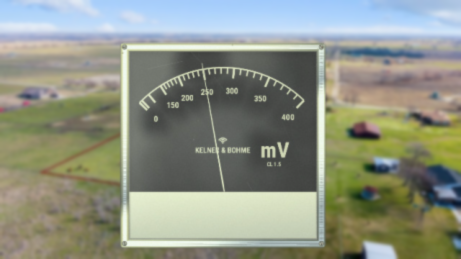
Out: 250
